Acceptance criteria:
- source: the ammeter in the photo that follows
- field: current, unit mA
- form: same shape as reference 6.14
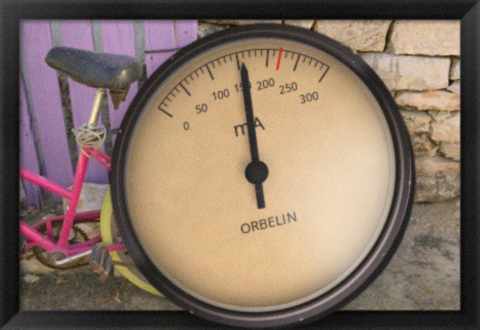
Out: 160
